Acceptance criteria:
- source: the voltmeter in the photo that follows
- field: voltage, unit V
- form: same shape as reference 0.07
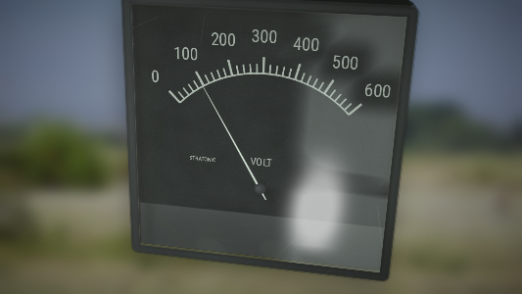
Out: 100
